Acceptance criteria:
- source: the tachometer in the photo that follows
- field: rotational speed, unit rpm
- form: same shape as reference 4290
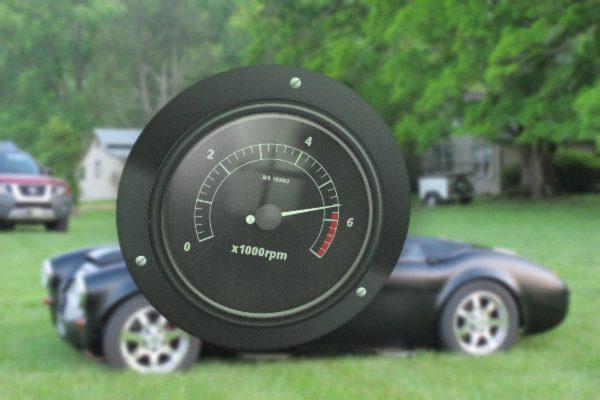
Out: 5600
